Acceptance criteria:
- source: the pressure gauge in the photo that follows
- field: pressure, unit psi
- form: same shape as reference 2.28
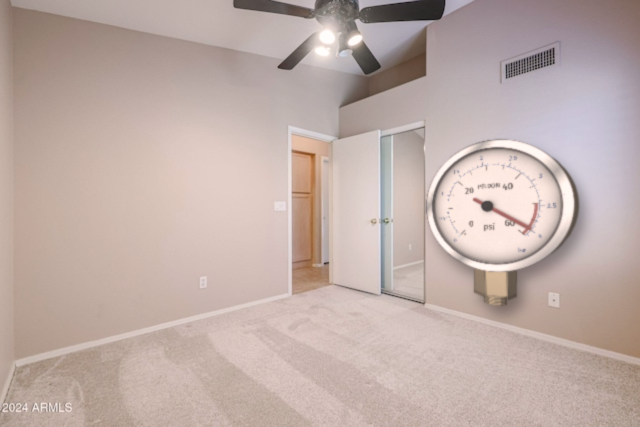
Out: 57.5
